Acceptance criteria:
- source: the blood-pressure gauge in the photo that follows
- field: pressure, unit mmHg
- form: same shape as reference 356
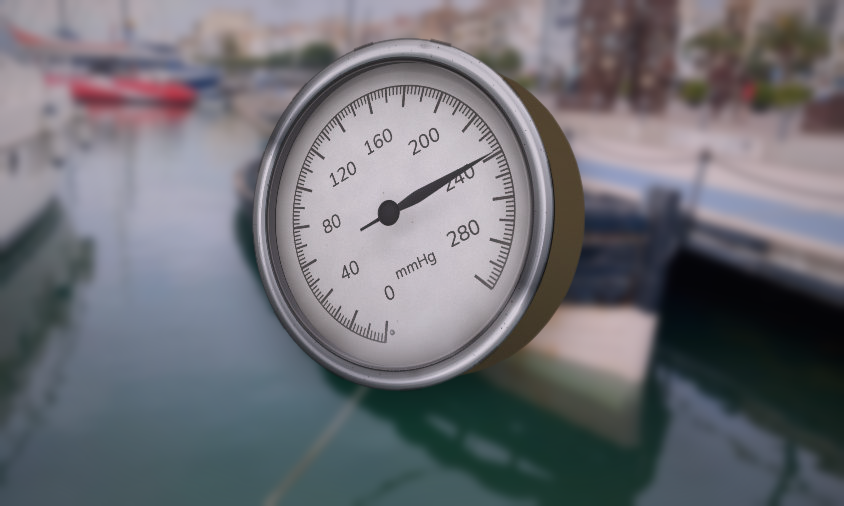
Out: 240
